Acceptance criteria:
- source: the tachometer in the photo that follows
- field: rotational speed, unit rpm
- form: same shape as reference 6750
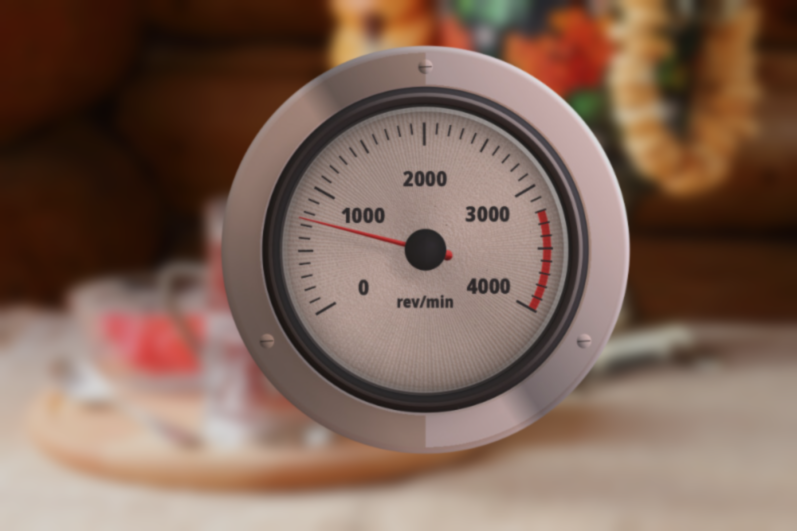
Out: 750
